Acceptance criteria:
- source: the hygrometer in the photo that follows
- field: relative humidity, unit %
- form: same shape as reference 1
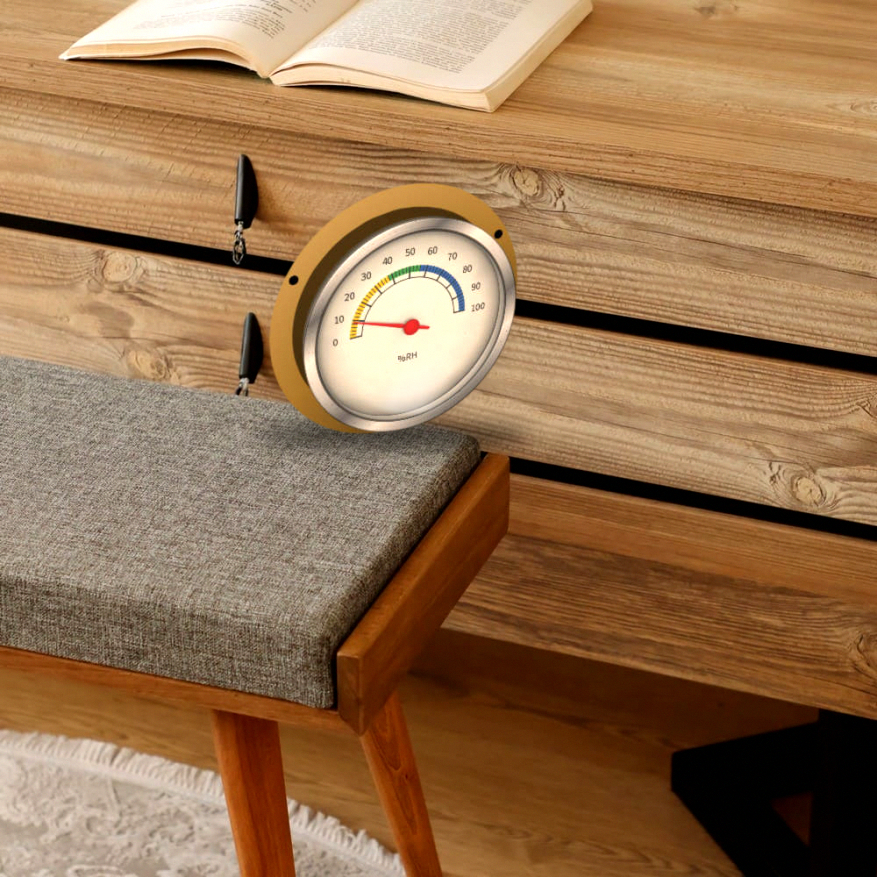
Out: 10
